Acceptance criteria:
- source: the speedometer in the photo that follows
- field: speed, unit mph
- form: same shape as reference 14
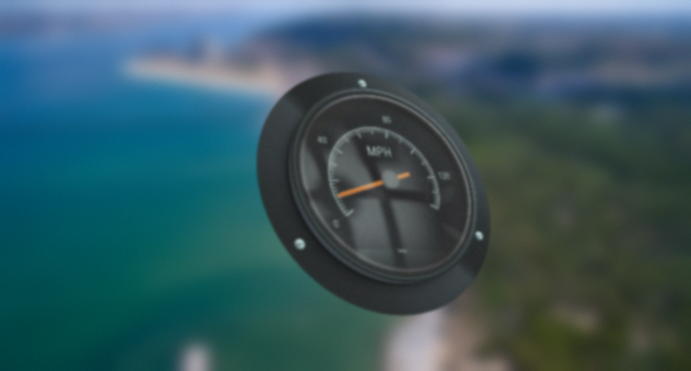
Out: 10
